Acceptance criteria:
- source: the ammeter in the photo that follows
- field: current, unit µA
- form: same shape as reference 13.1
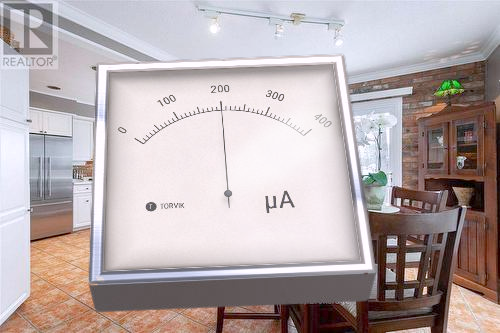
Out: 200
